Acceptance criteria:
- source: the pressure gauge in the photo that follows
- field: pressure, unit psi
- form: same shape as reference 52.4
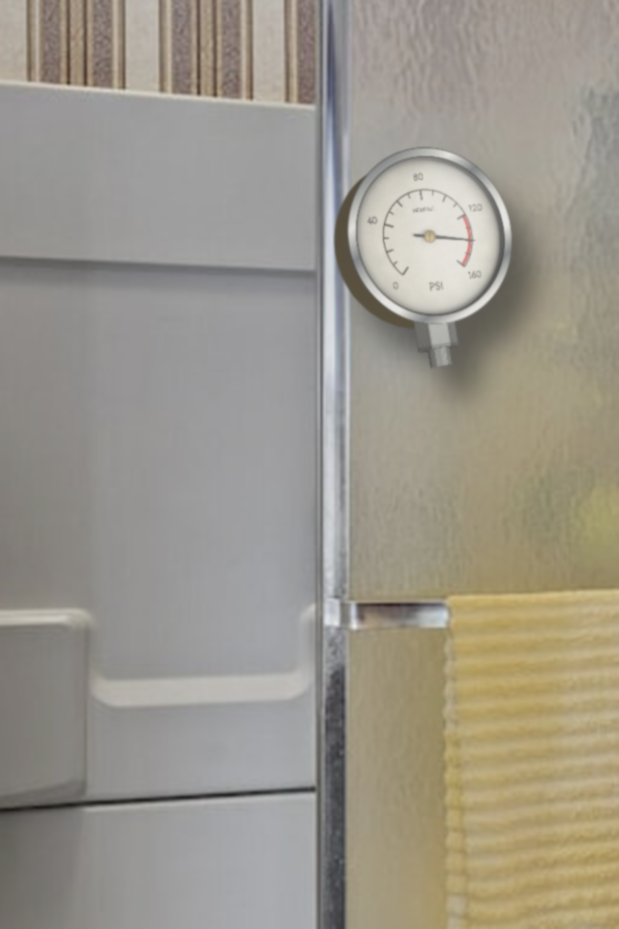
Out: 140
